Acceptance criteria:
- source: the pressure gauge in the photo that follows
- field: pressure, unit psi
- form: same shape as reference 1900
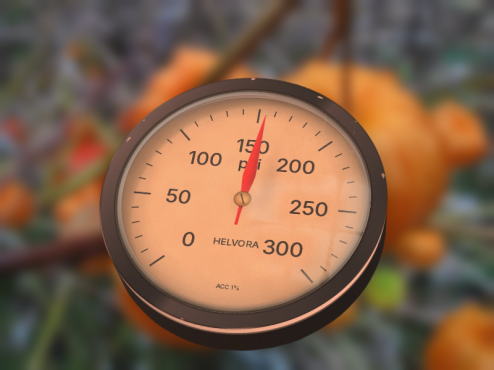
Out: 155
